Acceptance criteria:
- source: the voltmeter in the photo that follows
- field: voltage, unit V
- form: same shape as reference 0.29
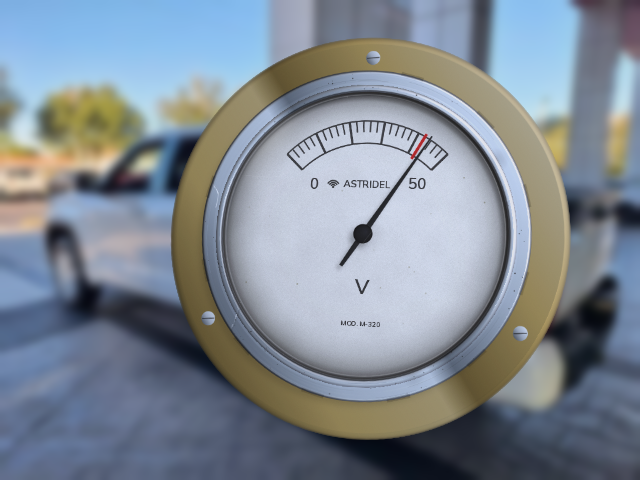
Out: 44
